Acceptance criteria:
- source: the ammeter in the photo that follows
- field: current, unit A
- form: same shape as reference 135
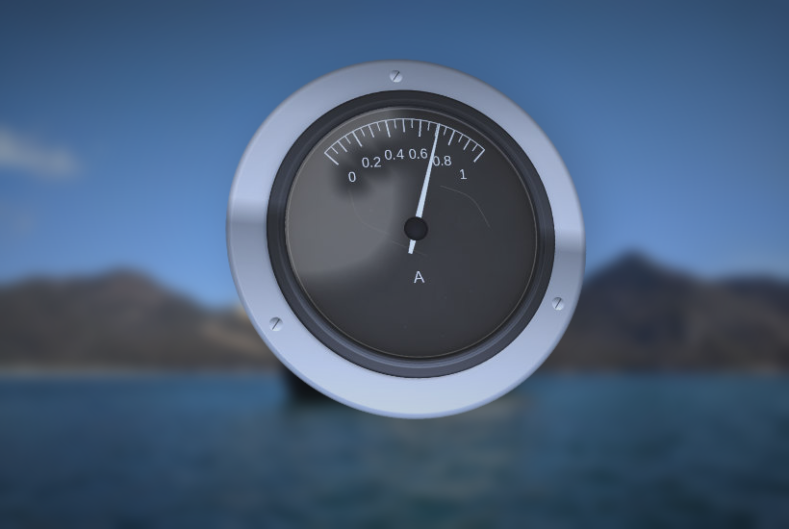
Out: 0.7
